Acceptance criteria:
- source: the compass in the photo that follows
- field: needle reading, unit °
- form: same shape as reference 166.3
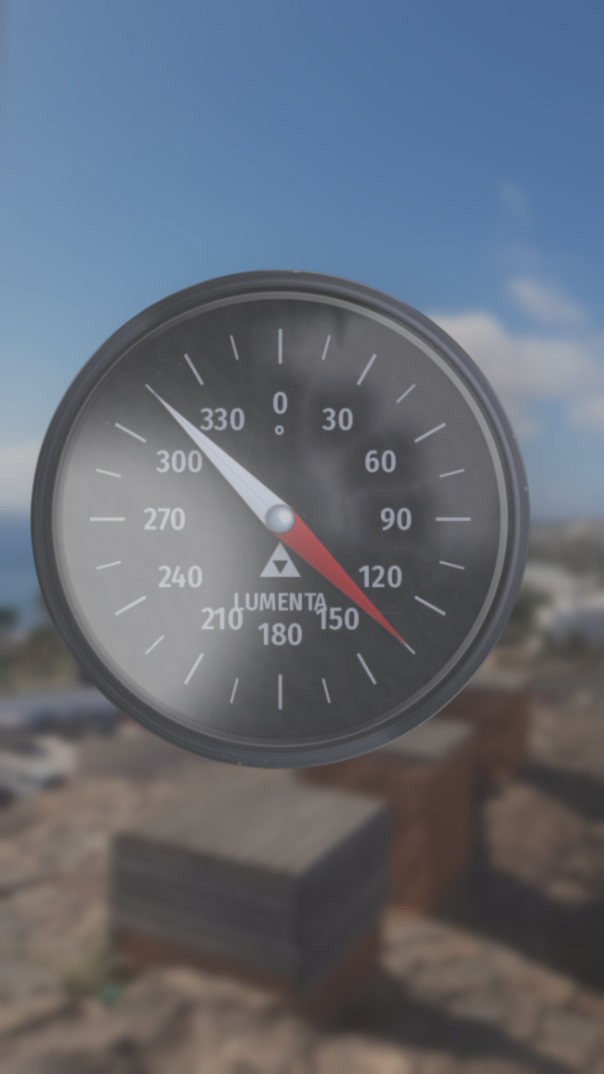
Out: 135
